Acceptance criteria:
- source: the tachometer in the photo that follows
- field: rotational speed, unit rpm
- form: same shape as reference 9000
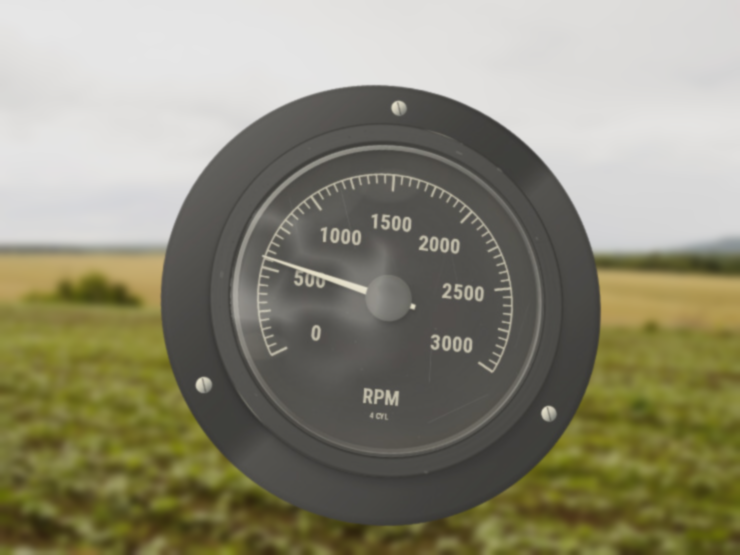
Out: 550
